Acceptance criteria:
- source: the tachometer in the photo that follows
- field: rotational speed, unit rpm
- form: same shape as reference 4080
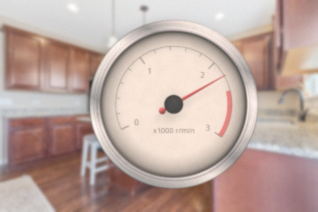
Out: 2200
